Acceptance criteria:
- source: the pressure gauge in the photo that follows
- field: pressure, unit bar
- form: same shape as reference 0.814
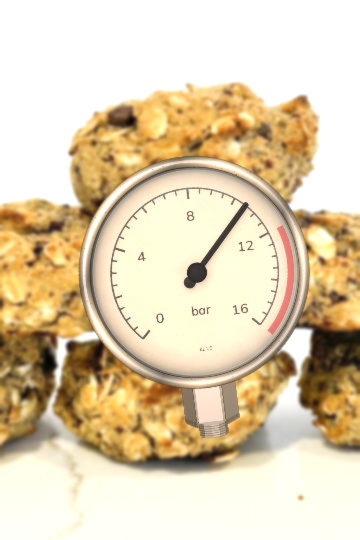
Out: 10.5
